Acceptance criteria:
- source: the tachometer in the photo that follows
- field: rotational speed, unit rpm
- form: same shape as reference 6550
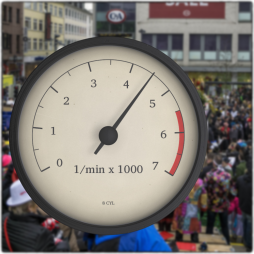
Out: 4500
